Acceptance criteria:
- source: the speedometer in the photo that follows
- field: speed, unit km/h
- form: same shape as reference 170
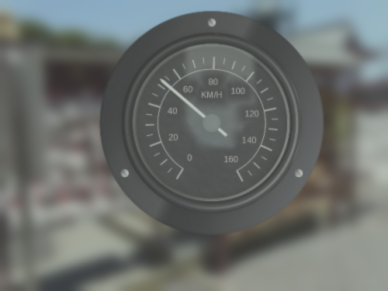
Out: 52.5
